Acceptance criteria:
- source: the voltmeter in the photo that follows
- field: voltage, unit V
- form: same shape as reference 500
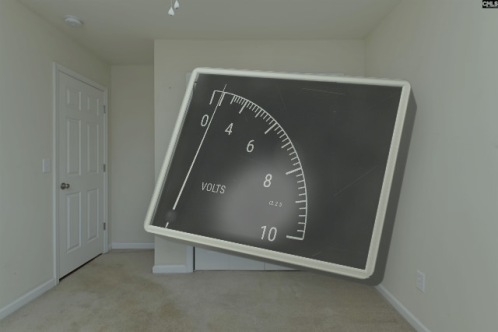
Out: 2
